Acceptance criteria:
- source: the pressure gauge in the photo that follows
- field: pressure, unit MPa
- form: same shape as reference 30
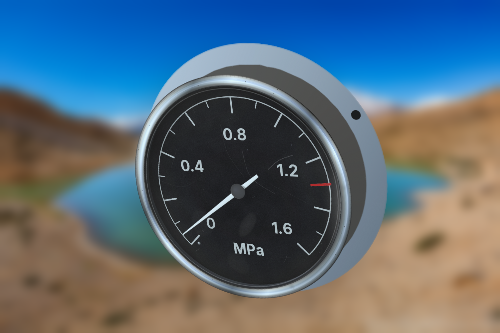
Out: 0.05
